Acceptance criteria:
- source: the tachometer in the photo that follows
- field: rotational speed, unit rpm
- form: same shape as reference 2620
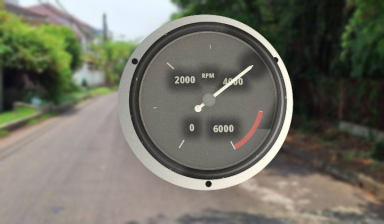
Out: 4000
